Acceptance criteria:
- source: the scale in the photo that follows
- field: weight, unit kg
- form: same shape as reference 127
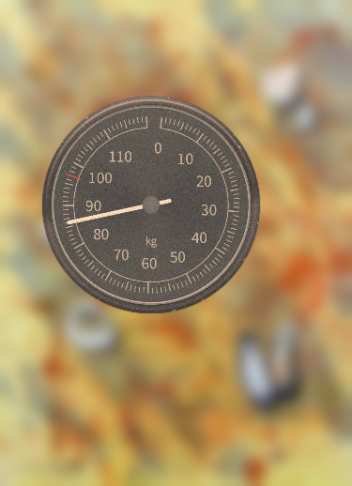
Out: 86
